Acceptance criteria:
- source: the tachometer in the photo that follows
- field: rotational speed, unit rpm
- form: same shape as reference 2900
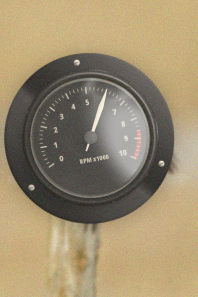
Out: 6000
